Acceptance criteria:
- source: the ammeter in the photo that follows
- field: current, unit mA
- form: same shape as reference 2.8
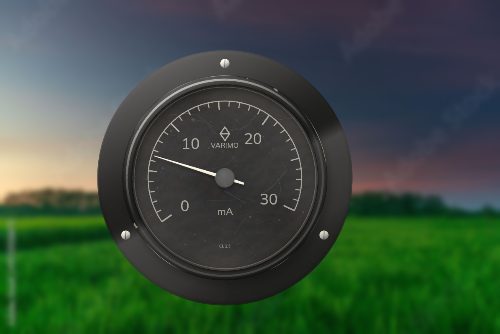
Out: 6.5
